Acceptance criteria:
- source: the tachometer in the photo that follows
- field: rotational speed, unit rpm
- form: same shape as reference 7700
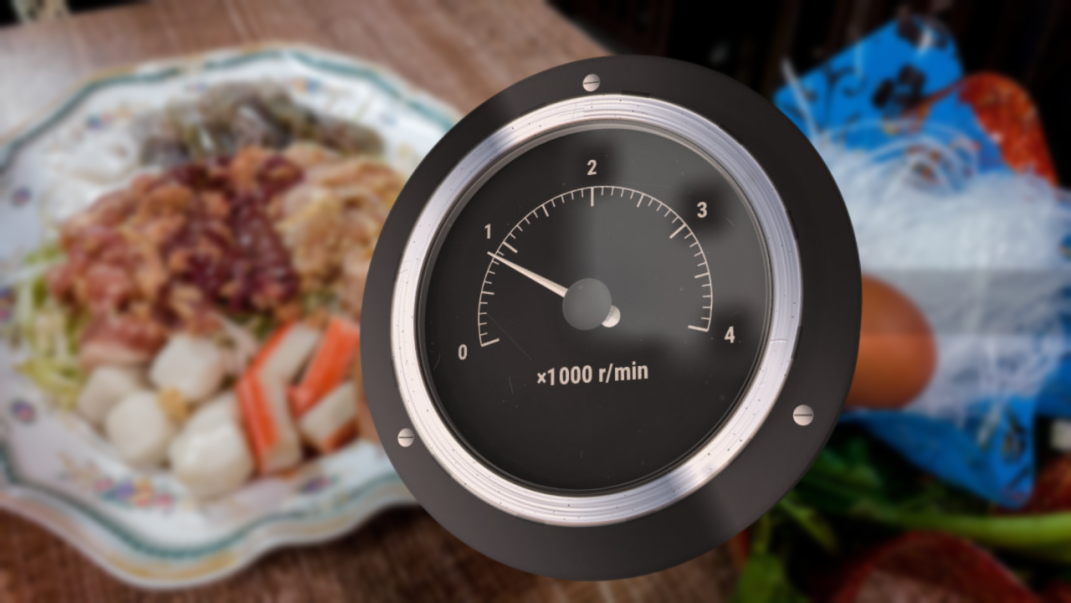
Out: 850
